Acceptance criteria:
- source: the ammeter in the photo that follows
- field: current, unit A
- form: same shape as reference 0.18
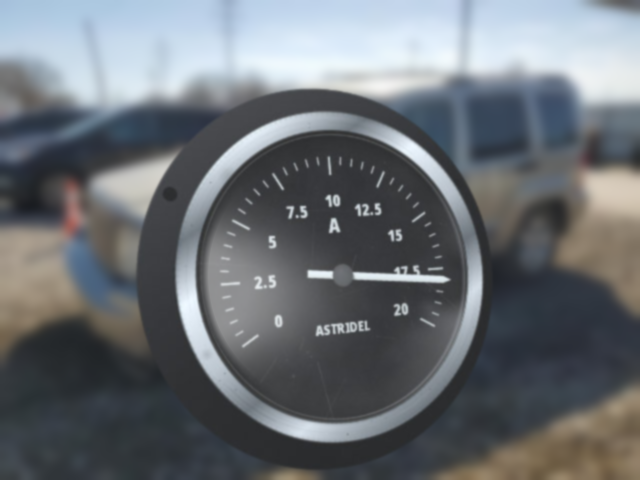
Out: 18
